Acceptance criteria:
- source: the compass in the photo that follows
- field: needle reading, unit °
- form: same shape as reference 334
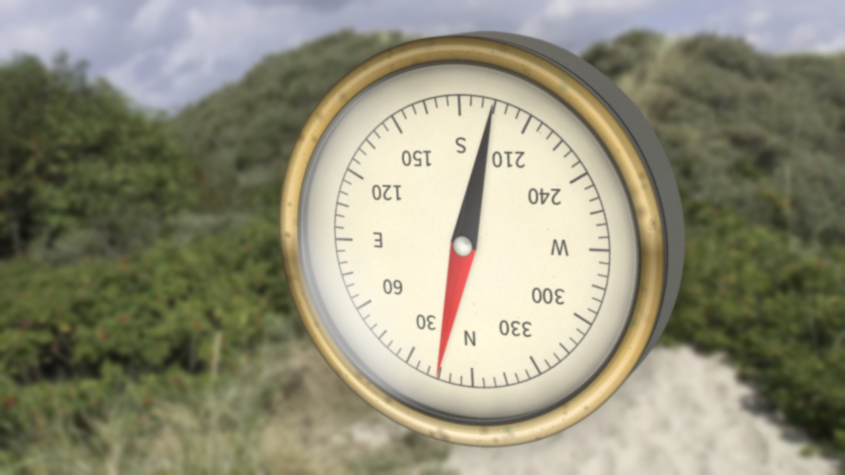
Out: 15
